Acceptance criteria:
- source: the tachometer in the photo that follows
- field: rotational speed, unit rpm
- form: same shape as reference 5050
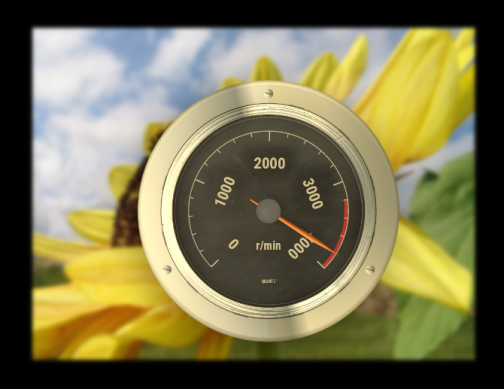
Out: 3800
